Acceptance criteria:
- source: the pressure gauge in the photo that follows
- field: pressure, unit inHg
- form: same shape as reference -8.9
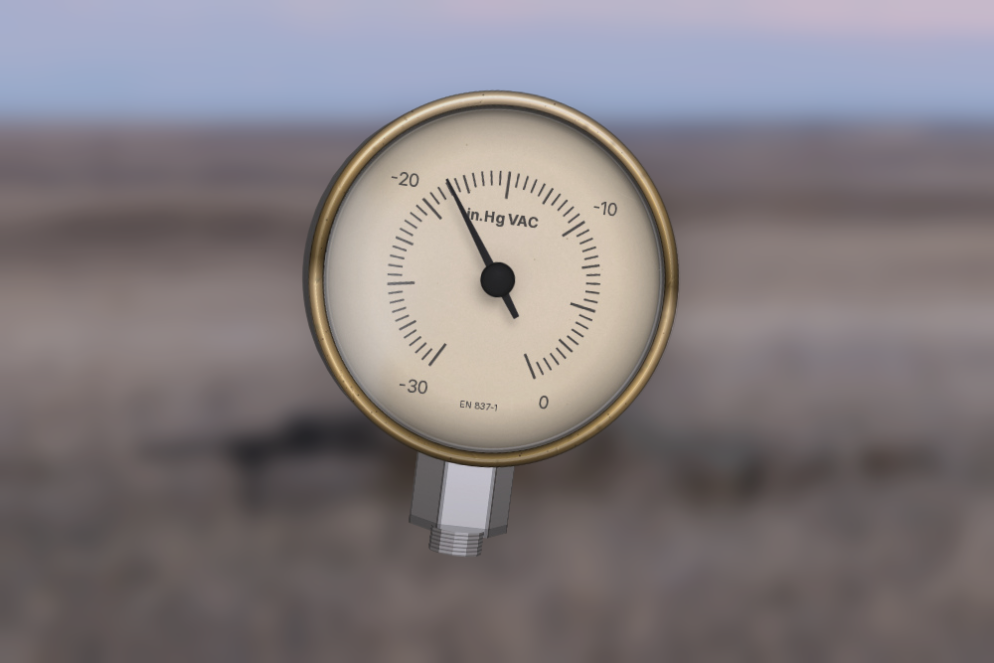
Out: -18.5
